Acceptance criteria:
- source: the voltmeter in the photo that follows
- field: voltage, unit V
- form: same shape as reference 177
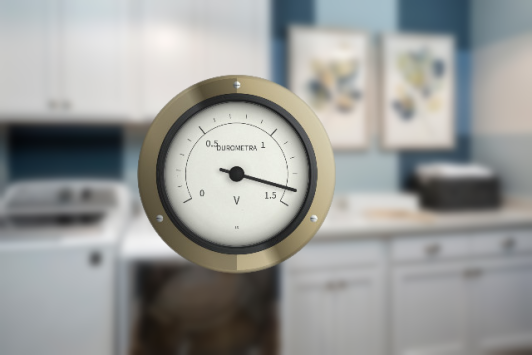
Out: 1.4
